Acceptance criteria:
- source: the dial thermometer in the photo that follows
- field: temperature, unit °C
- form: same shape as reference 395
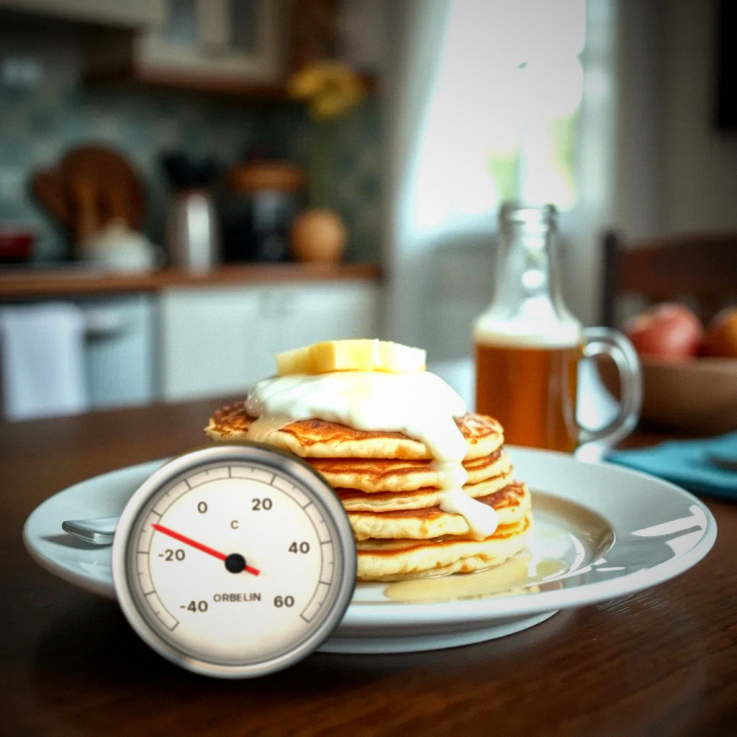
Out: -12.5
